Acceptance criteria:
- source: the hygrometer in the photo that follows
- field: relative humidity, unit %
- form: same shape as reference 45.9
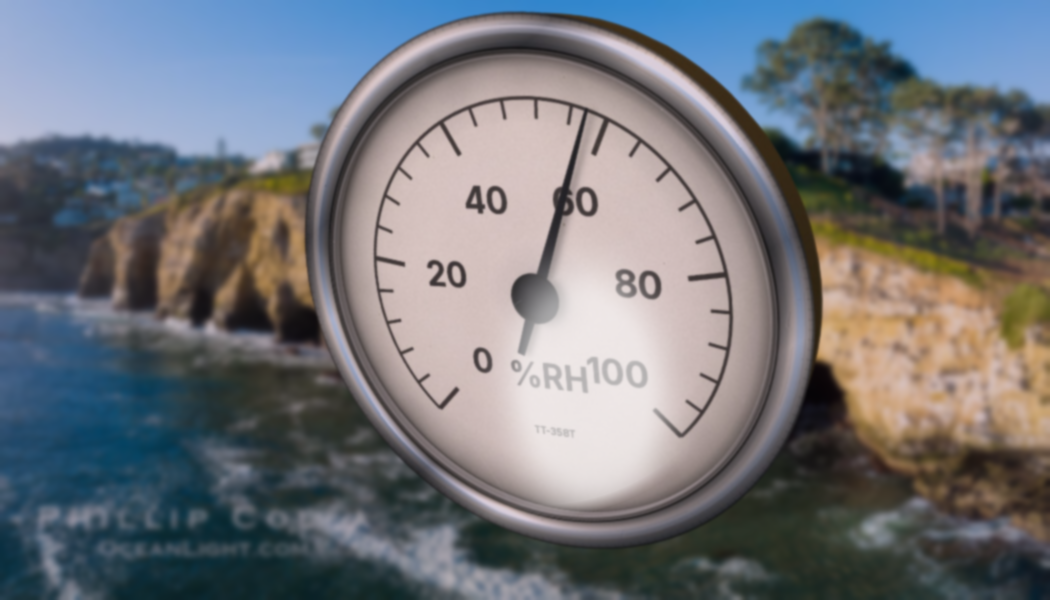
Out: 58
